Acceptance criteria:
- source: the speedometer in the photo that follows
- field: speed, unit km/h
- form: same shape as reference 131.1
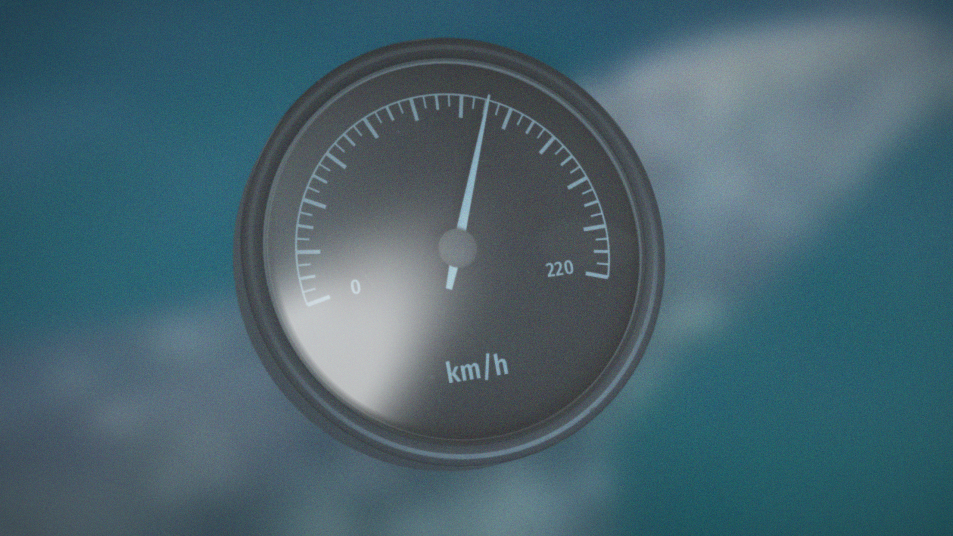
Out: 130
